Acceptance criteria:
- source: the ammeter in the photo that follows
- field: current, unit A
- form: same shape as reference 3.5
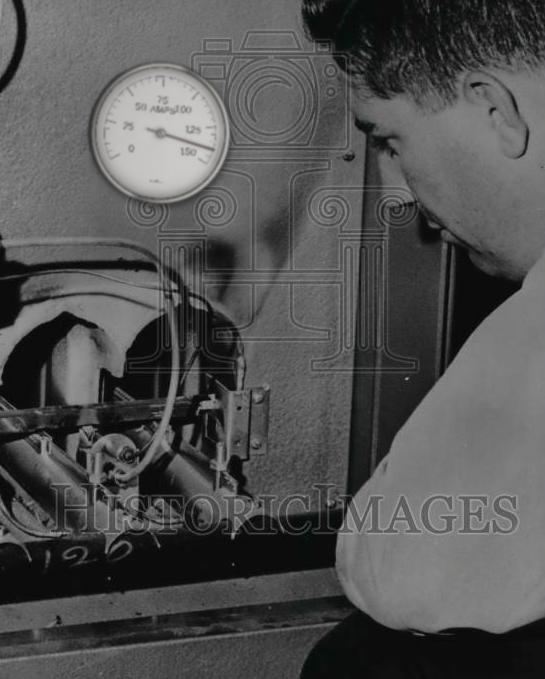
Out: 140
